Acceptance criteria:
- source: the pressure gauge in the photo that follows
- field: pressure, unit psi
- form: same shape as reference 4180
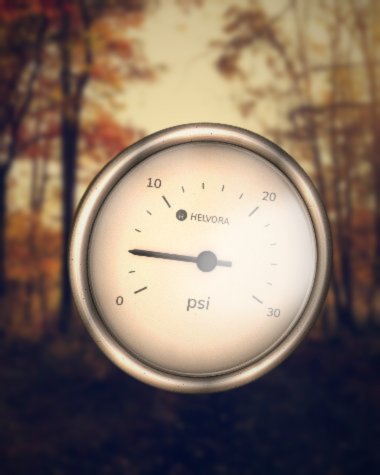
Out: 4
